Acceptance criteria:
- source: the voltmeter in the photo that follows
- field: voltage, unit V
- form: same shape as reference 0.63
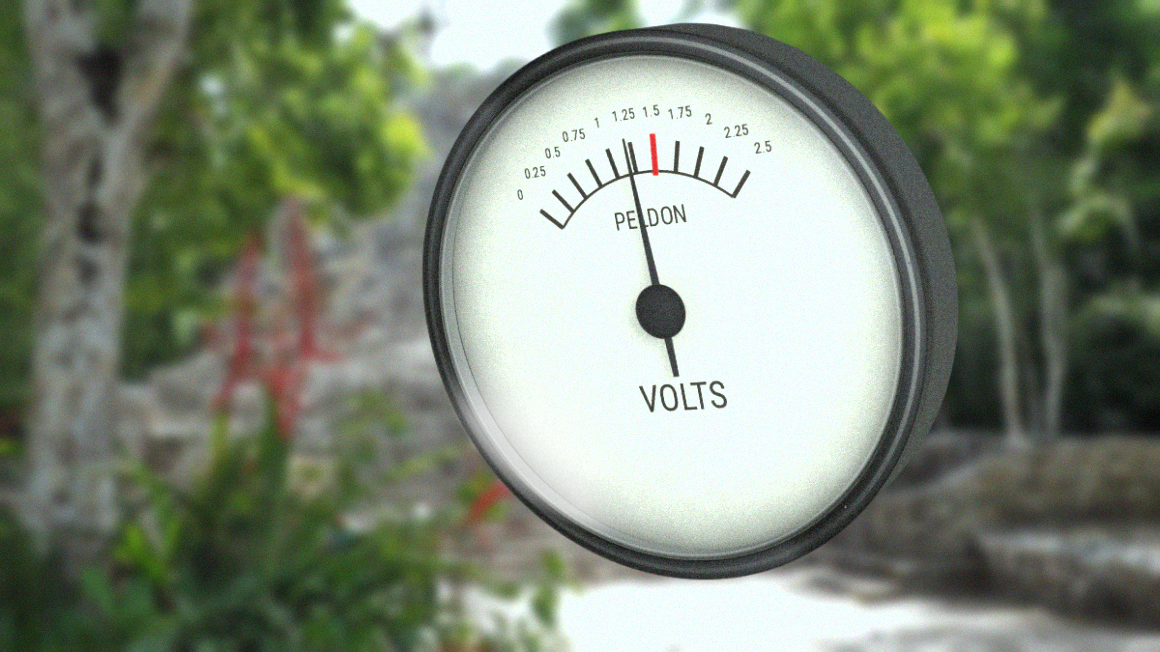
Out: 1.25
